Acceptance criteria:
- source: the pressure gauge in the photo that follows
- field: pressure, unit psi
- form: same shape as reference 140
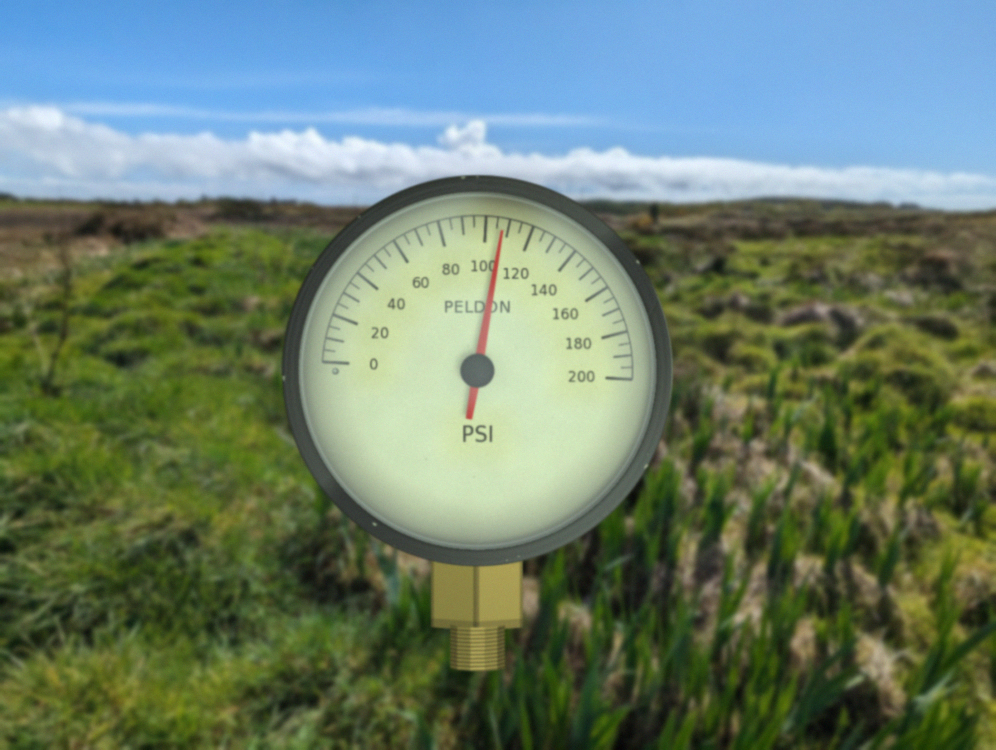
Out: 107.5
